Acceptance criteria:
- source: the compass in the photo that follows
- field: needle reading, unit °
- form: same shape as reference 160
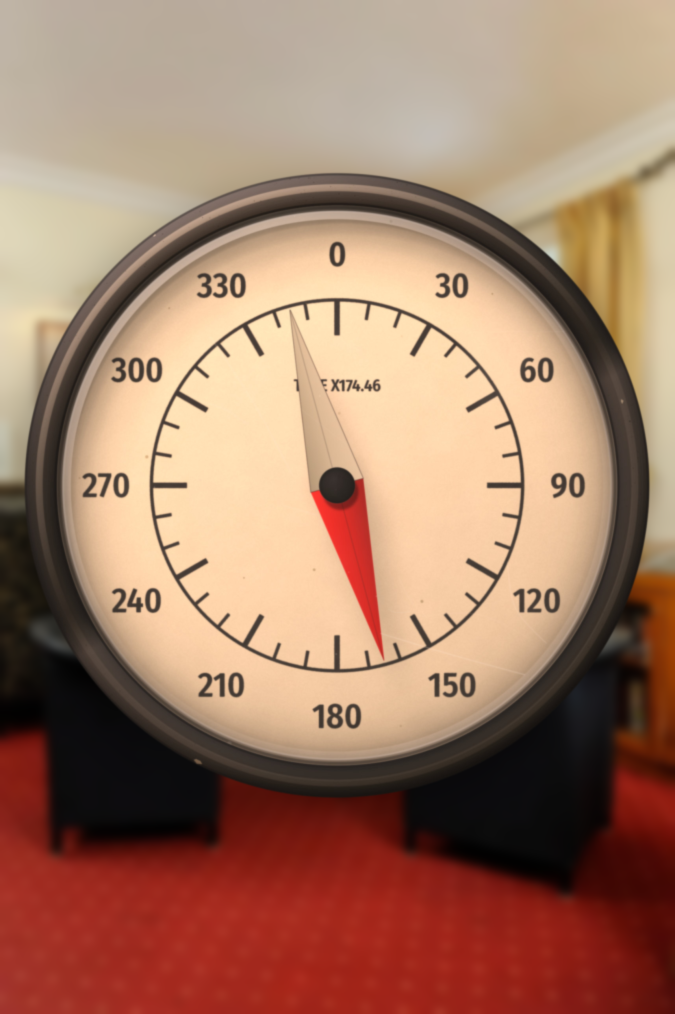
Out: 165
